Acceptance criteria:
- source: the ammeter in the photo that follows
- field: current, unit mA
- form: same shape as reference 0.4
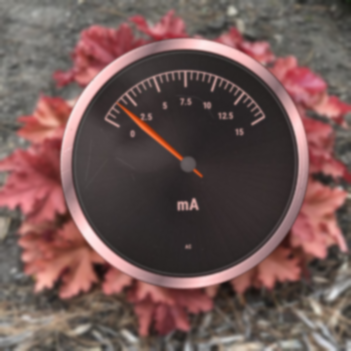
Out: 1.5
